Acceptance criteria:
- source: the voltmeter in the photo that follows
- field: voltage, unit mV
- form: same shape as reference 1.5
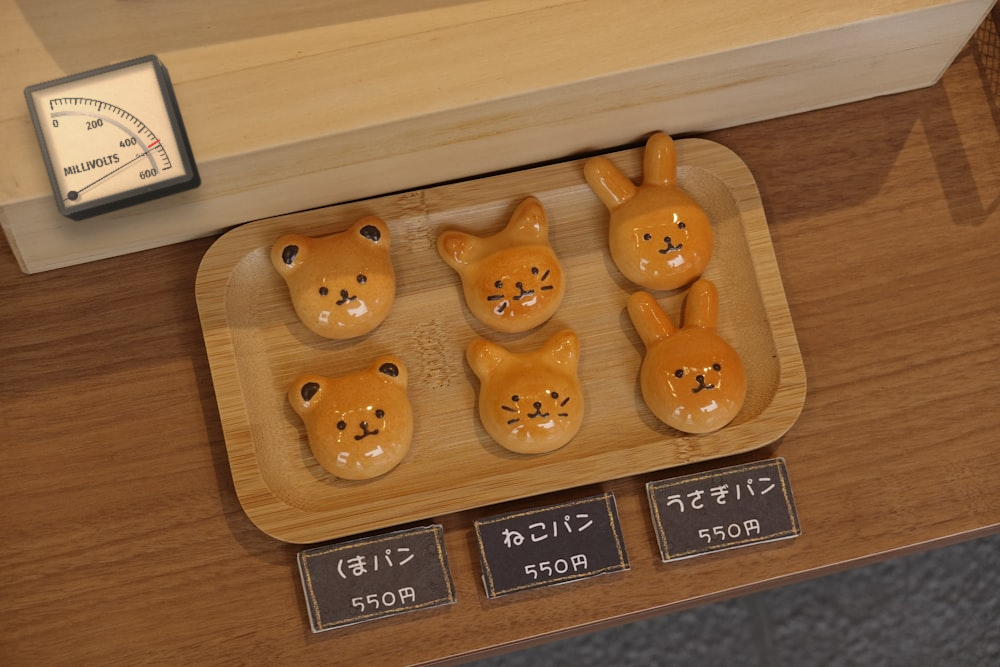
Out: 500
